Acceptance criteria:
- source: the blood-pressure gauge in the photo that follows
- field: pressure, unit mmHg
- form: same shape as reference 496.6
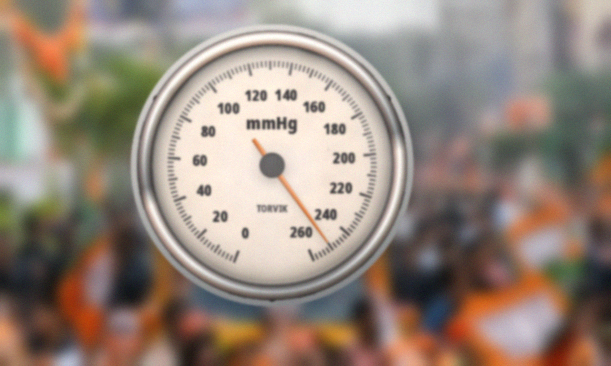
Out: 250
